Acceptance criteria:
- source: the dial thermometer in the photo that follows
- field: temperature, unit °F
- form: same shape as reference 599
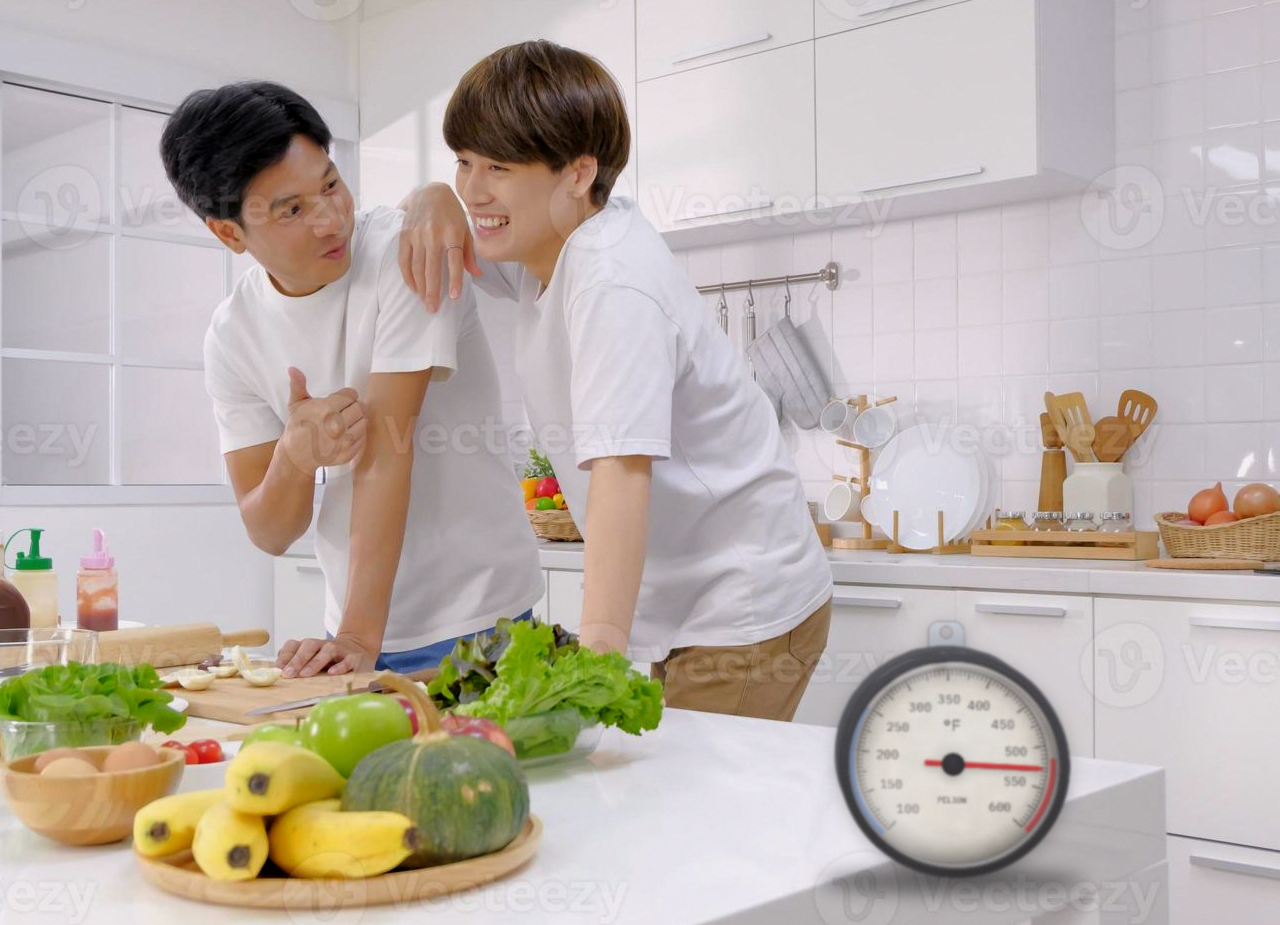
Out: 525
